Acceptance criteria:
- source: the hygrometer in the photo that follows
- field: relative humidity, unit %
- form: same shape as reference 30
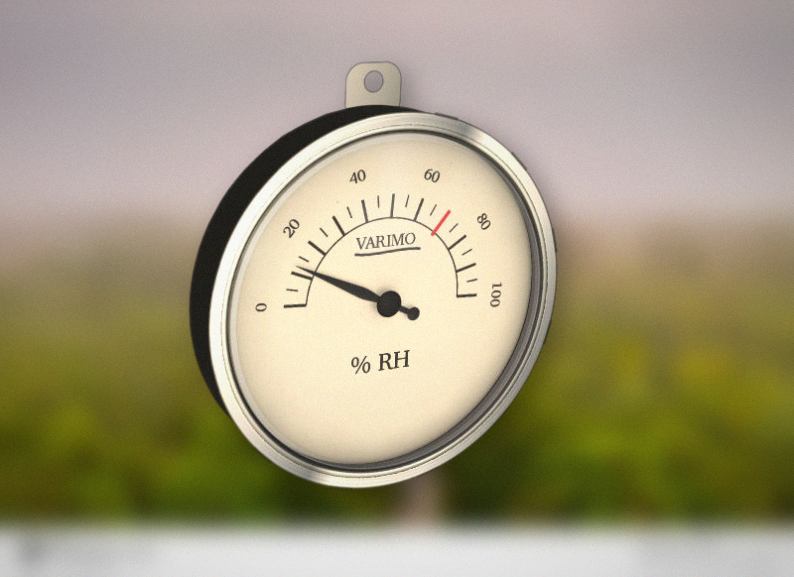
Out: 12.5
